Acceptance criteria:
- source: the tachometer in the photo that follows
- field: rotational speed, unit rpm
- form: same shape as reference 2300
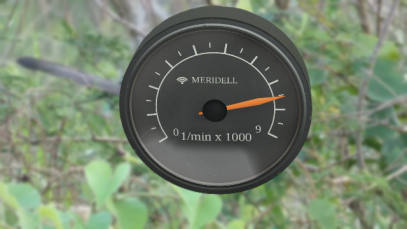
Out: 7500
